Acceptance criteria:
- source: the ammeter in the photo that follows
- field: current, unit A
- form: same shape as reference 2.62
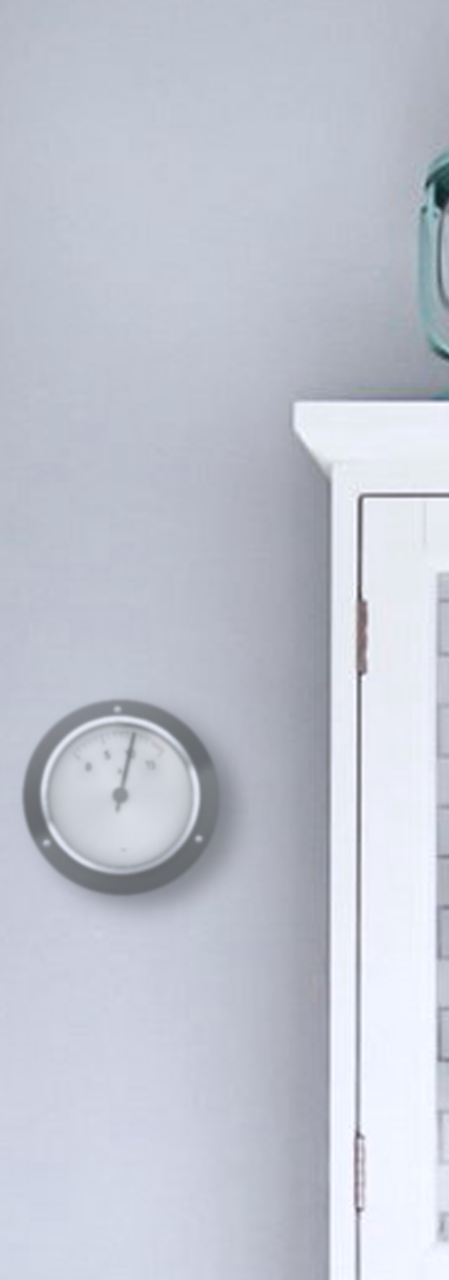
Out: 10
